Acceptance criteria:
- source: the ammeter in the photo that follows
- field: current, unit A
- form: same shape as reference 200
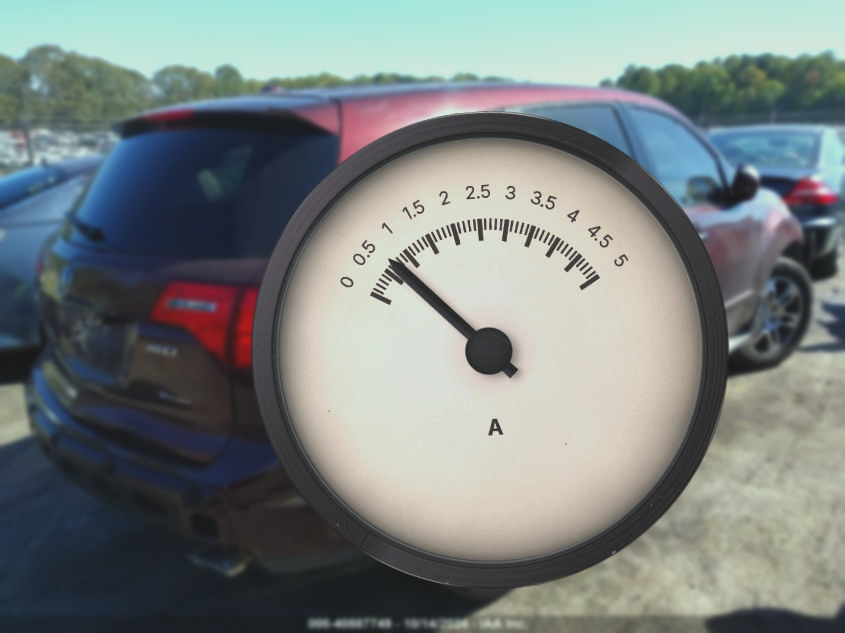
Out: 0.7
